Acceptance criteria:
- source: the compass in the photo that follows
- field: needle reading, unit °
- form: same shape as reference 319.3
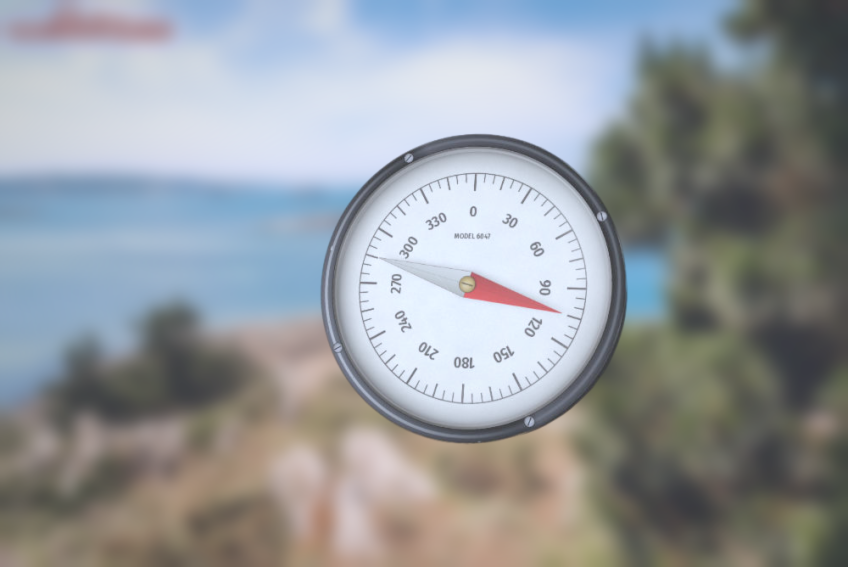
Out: 105
